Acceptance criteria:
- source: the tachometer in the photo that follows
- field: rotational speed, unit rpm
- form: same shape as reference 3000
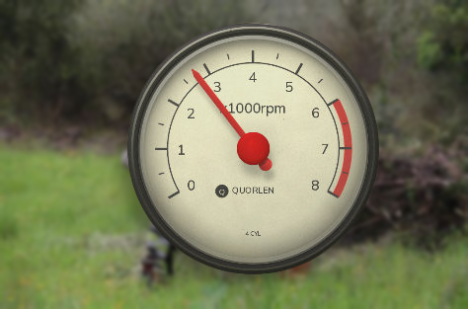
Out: 2750
